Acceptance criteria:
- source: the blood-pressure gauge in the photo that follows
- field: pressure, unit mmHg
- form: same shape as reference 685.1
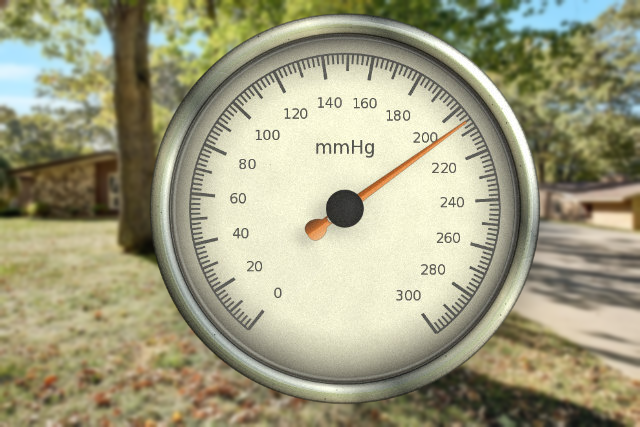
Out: 206
